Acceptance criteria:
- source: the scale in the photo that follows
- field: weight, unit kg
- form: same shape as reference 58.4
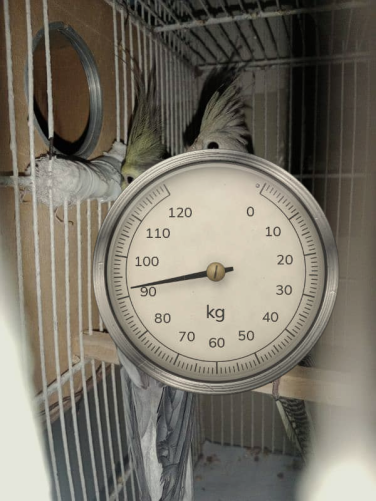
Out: 92
